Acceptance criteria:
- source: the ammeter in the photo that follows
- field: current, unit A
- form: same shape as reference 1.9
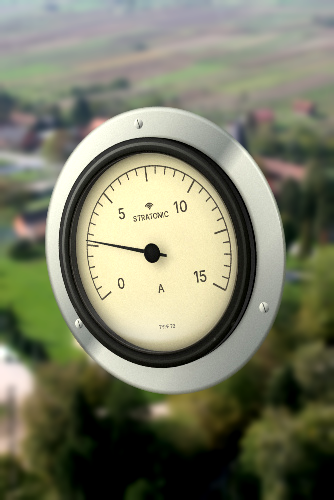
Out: 2.75
